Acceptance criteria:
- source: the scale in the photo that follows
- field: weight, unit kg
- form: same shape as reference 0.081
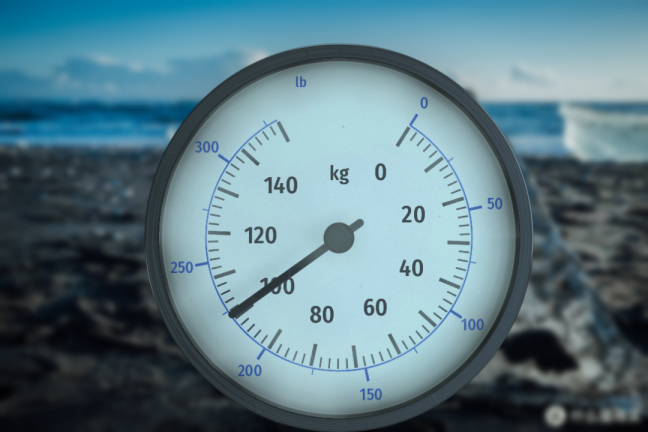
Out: 101
